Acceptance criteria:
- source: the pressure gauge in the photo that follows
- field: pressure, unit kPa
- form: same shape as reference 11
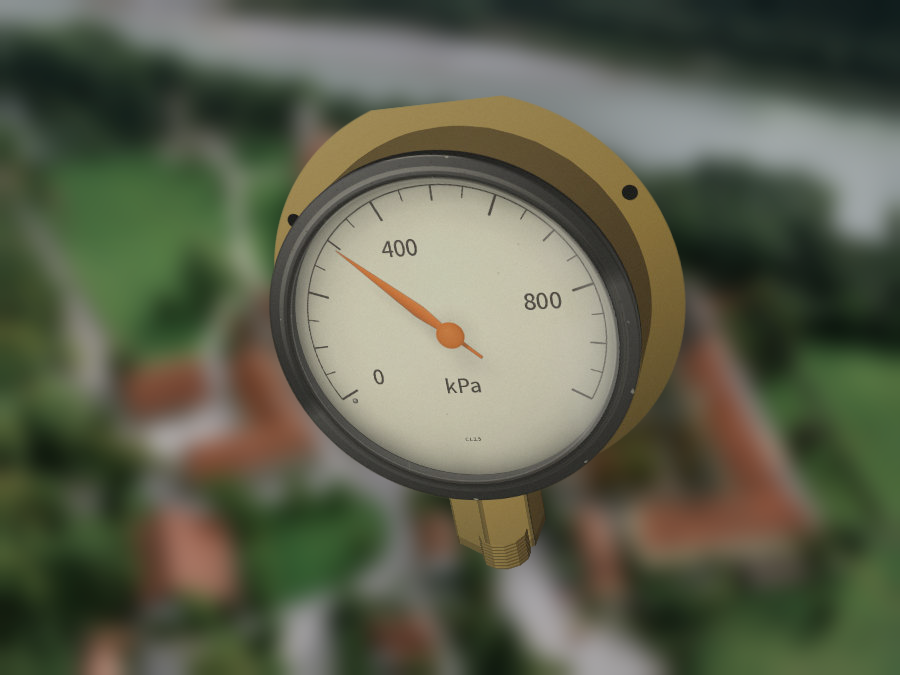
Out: 300
